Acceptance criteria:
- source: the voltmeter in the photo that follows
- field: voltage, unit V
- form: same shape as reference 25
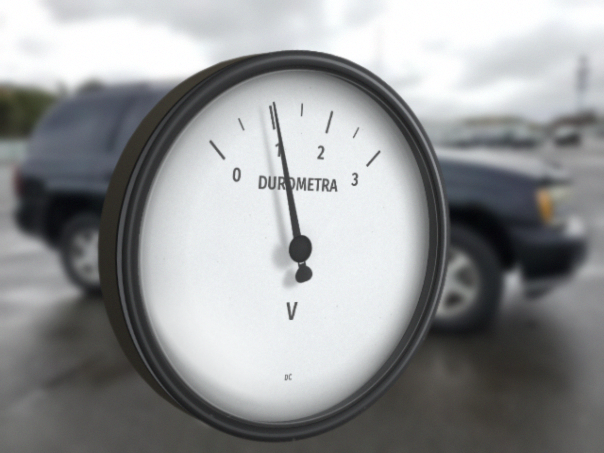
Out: 1
